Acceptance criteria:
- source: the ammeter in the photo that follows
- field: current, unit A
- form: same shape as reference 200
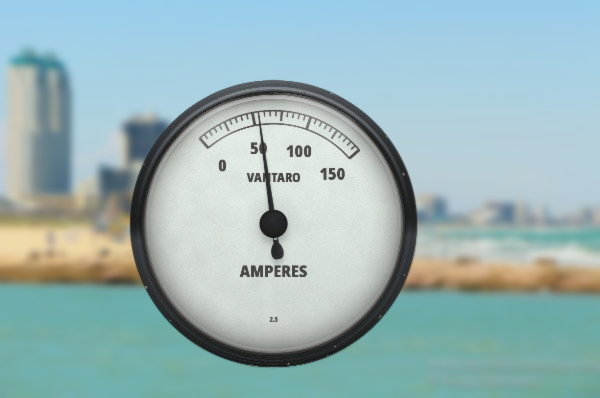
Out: 55
